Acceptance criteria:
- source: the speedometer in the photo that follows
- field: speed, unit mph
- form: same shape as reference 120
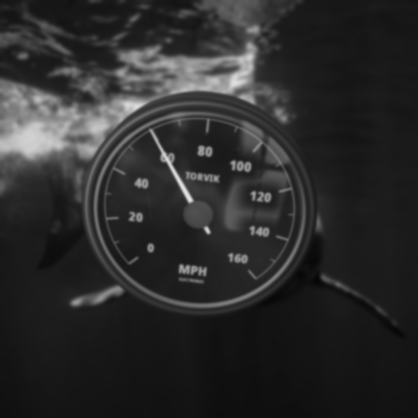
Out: 60
